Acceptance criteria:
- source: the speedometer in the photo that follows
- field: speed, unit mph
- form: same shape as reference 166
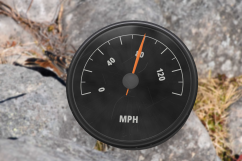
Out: 80
